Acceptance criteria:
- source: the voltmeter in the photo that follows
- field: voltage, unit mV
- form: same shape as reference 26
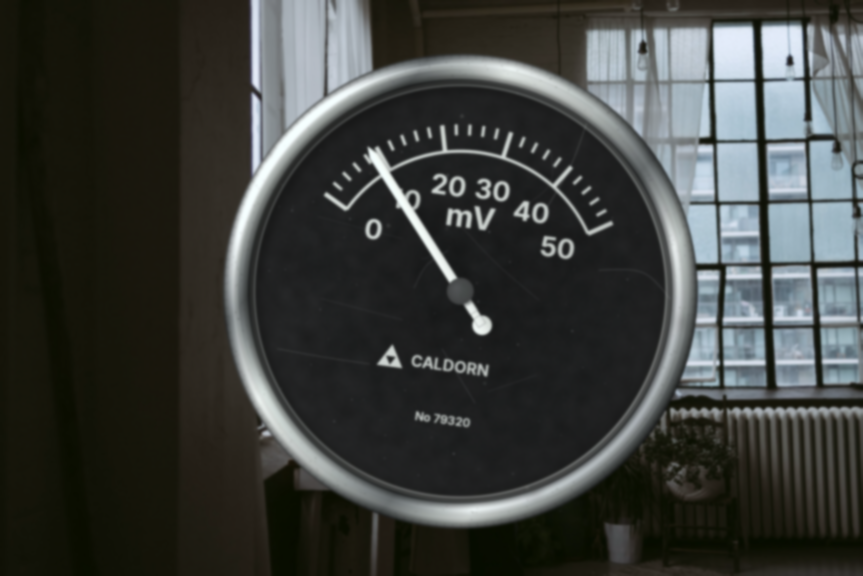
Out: 9
